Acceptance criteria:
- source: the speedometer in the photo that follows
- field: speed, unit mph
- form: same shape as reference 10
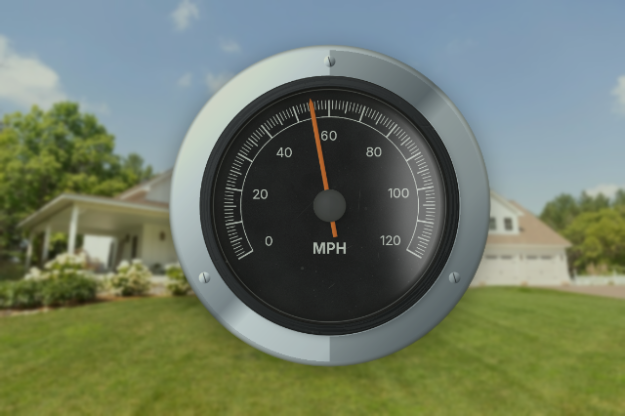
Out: 55
